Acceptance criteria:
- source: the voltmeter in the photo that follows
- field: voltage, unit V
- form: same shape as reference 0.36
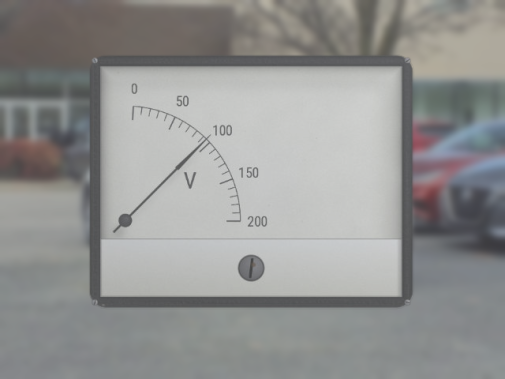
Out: 95
